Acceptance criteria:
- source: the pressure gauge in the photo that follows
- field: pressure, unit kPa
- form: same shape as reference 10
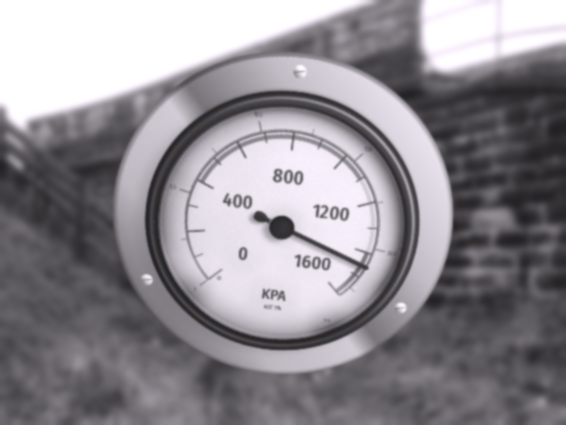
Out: 1450
